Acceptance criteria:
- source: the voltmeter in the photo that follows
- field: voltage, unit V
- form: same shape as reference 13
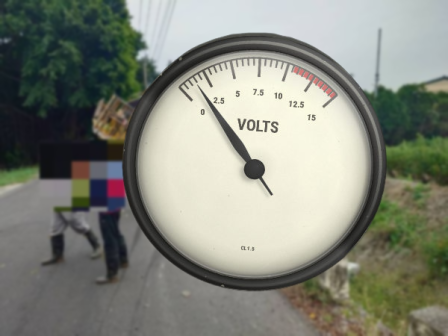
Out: 1.5
